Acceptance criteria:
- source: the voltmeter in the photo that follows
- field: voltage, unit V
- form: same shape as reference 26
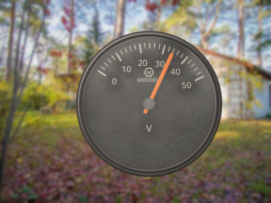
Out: 34
